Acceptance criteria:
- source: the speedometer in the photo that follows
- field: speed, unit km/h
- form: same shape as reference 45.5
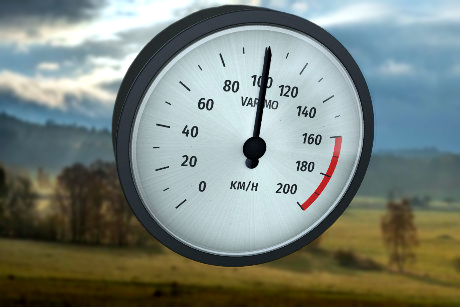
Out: 100
